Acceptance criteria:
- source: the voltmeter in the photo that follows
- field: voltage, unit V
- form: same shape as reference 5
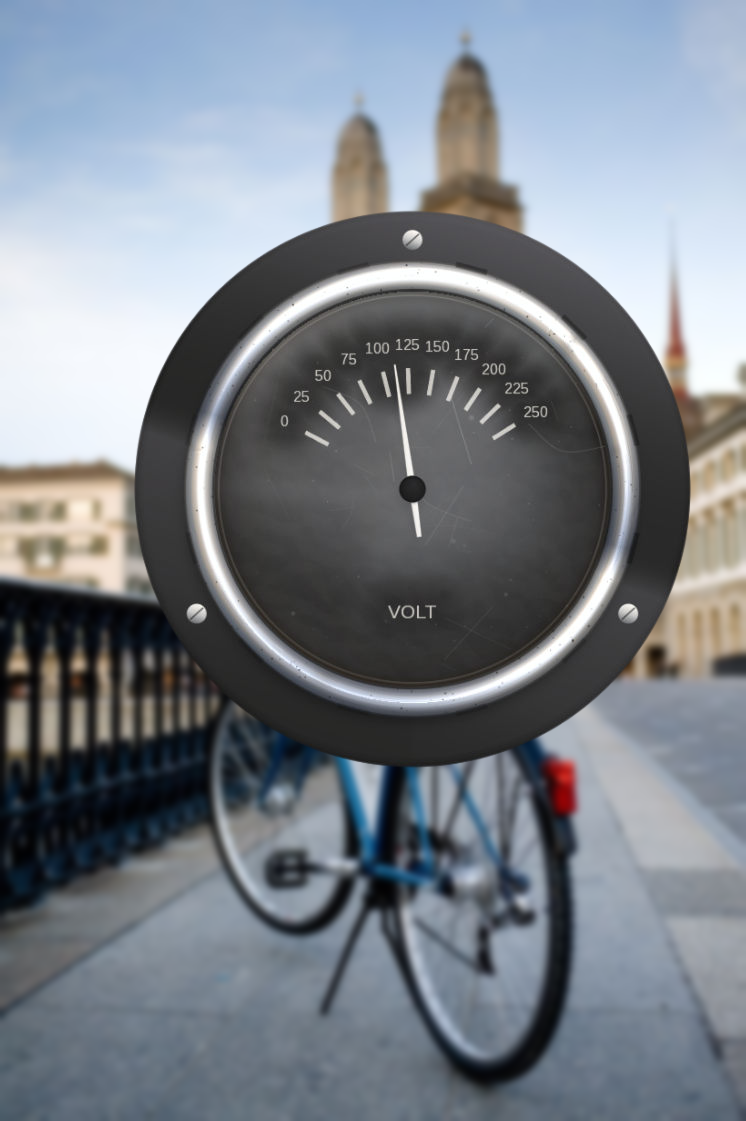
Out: 112.5
